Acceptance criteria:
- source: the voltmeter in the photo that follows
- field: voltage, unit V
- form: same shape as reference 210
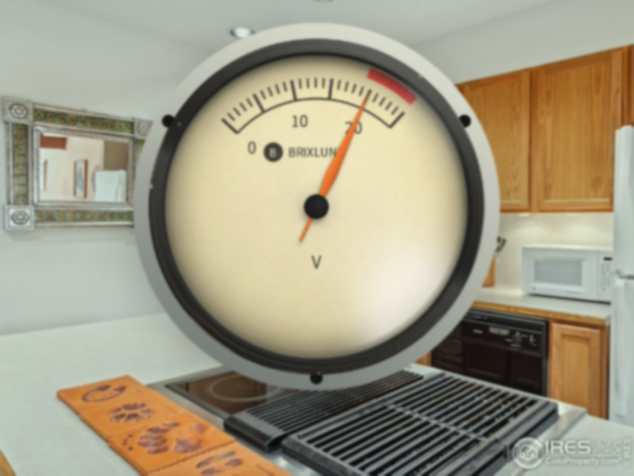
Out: 20
